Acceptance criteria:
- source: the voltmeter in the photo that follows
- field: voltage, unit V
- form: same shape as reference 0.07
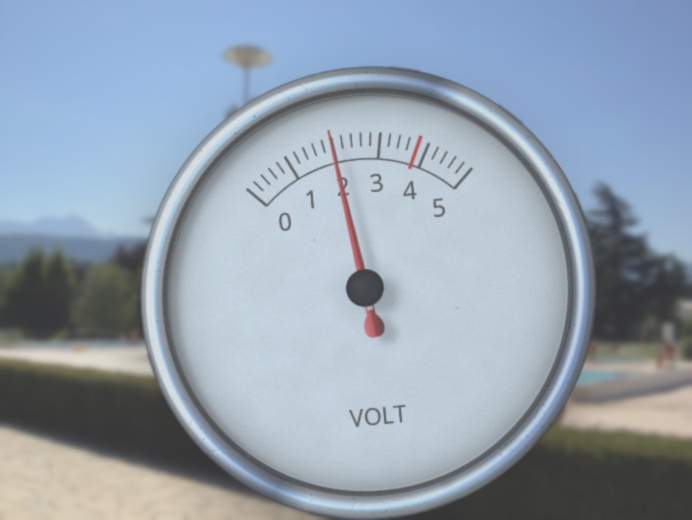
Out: 2
